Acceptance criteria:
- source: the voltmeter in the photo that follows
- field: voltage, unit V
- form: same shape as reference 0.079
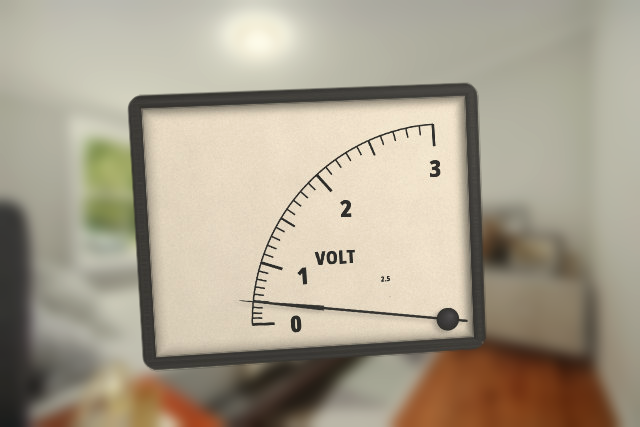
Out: 0.5
